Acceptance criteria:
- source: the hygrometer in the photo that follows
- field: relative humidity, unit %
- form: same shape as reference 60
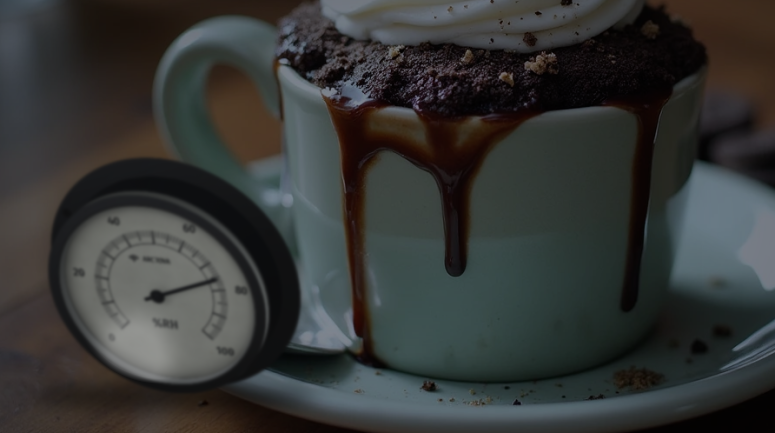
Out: 75
